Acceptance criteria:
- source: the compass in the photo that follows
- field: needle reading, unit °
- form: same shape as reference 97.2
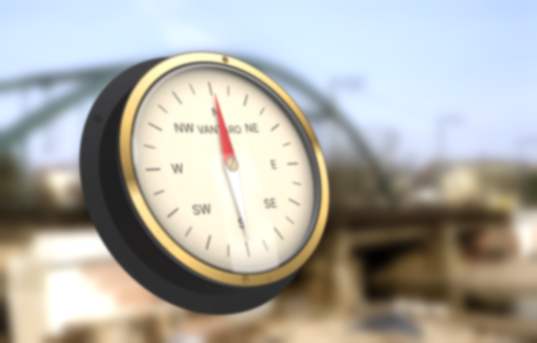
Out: 0
